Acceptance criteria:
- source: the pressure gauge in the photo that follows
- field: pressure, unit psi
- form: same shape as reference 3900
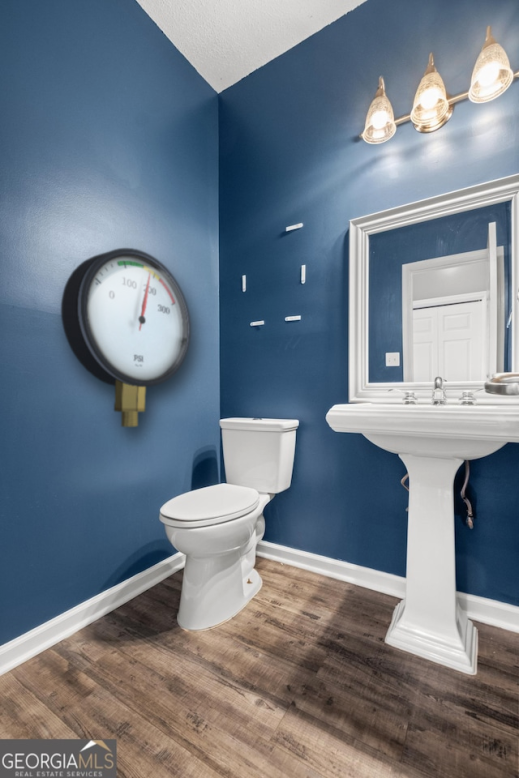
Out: 180
